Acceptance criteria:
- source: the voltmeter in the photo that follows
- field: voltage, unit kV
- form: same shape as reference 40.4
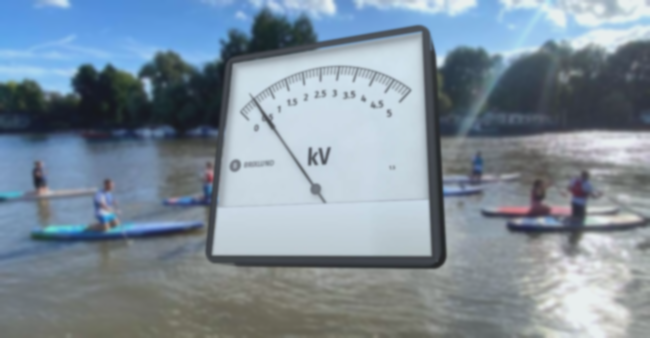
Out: 0.5
